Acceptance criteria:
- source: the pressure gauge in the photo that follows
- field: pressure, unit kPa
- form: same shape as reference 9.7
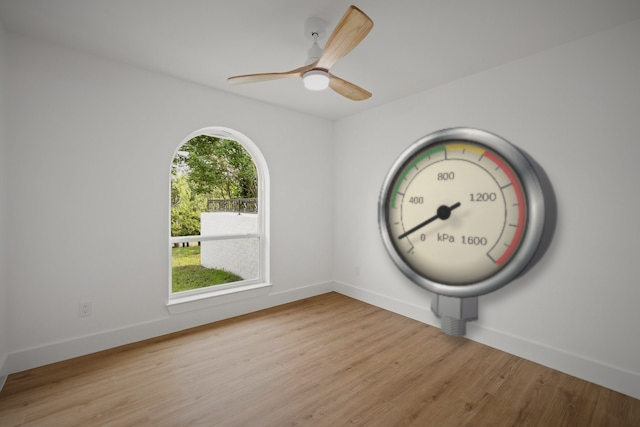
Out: 100
